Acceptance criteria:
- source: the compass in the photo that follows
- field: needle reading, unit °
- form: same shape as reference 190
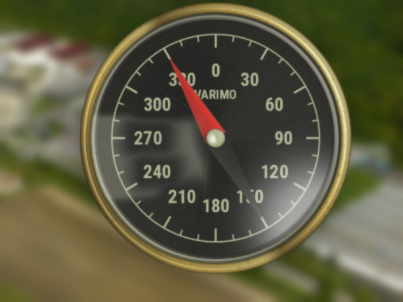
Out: 330
